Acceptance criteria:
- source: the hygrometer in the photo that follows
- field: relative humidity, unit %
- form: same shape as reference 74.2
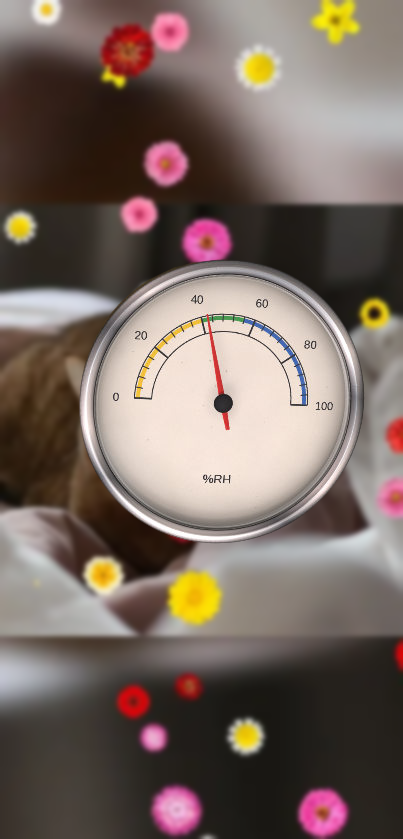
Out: 42
